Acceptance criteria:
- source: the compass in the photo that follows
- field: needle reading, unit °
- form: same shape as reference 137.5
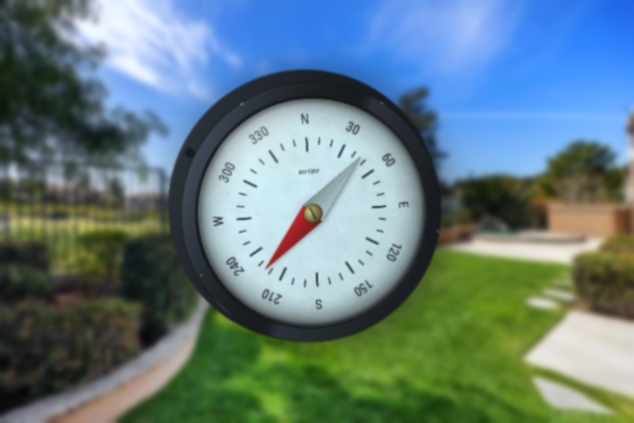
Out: 225
